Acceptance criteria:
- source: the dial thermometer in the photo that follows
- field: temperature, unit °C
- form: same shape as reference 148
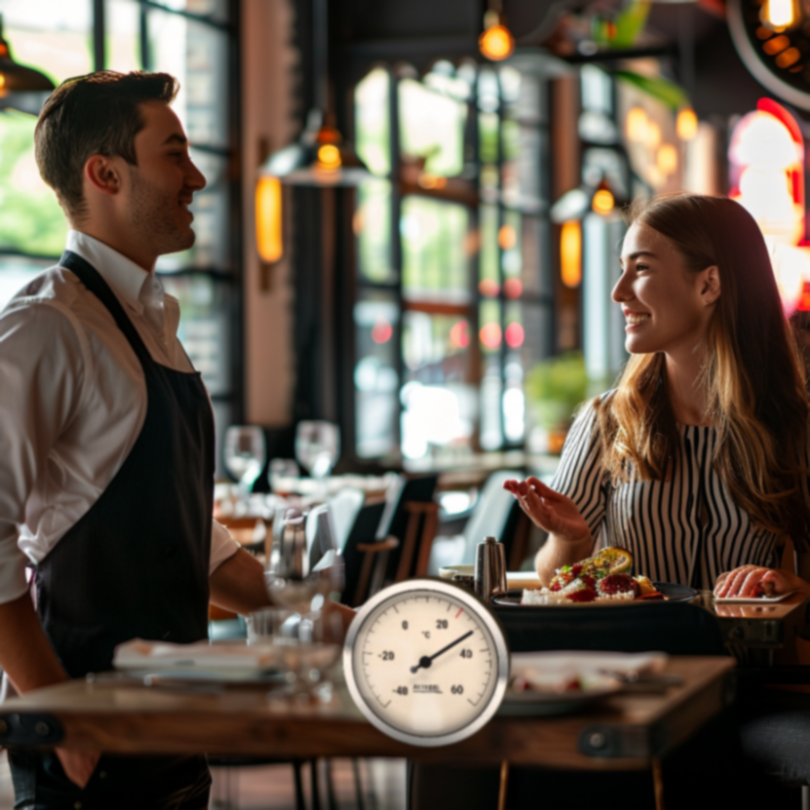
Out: 32
